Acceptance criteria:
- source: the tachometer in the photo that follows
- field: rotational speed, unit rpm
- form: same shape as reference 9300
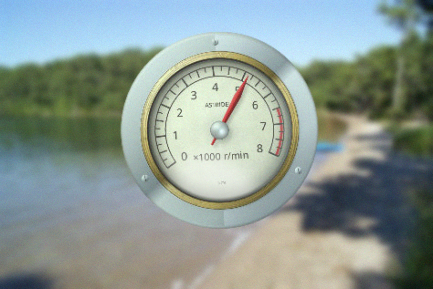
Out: 5125
